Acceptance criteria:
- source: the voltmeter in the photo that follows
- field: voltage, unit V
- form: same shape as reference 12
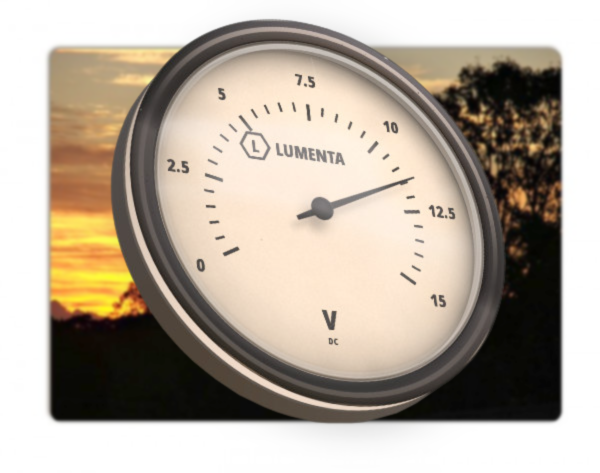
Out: 11.5
